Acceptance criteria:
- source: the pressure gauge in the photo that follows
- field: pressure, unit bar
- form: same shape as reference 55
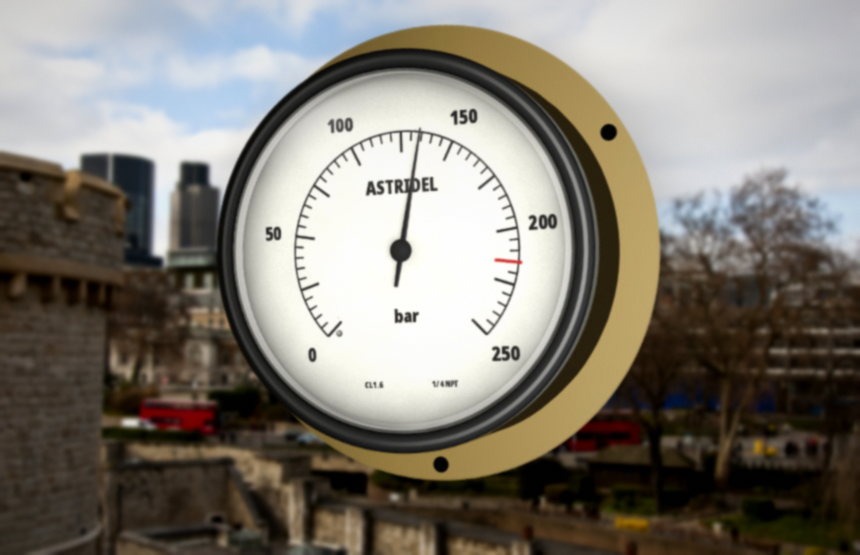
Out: 135
